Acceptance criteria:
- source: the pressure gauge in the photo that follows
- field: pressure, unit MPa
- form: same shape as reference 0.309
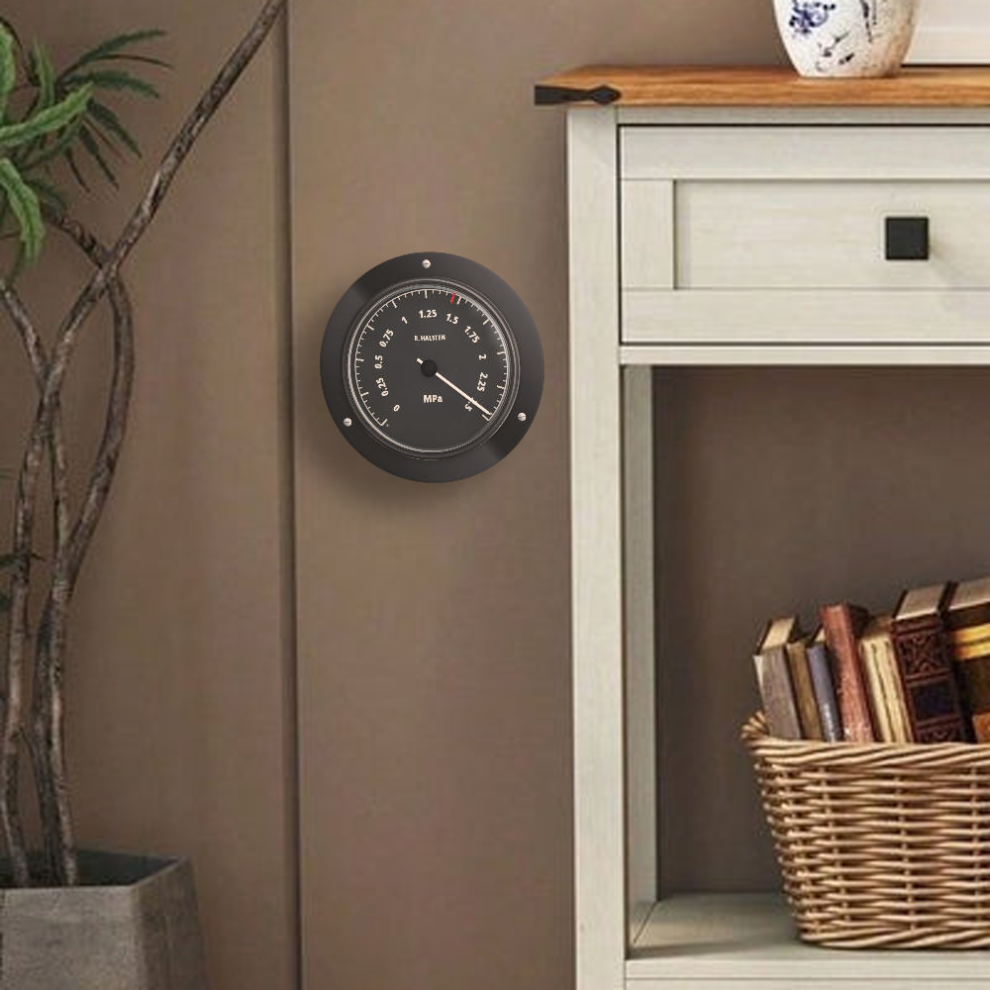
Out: 2.45
